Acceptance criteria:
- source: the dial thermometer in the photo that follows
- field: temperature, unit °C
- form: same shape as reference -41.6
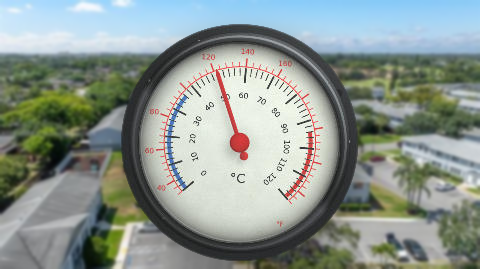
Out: 50
